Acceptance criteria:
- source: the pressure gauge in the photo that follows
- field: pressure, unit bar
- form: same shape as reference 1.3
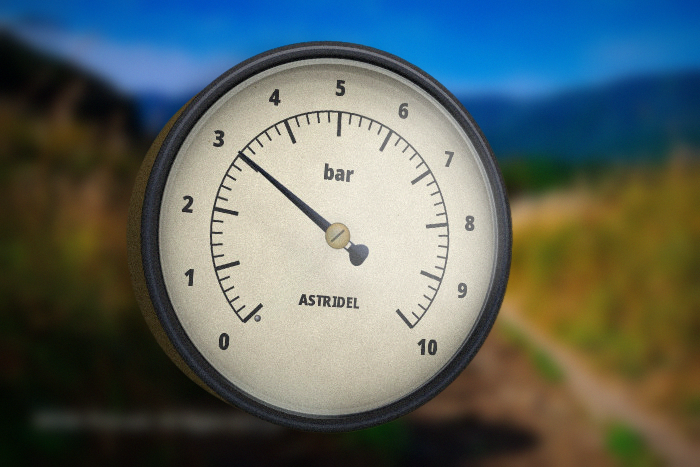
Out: 3
